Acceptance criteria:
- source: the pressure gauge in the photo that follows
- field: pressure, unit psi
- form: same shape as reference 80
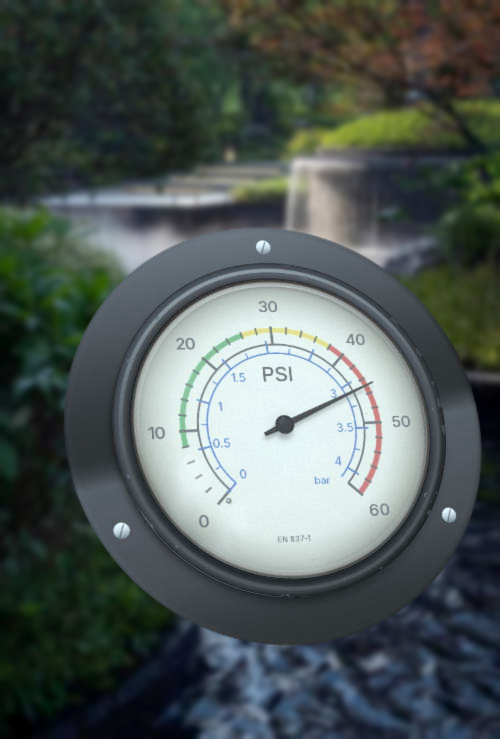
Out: 45
